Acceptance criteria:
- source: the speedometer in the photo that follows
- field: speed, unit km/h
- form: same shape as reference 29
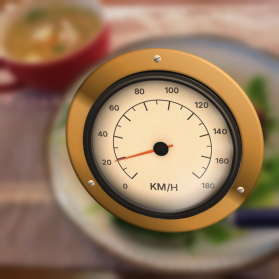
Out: 20
